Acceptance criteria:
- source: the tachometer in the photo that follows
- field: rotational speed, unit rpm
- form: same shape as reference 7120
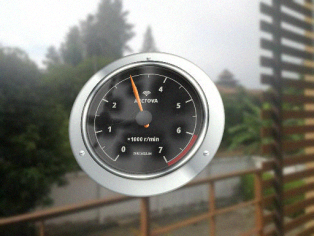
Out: 3000
